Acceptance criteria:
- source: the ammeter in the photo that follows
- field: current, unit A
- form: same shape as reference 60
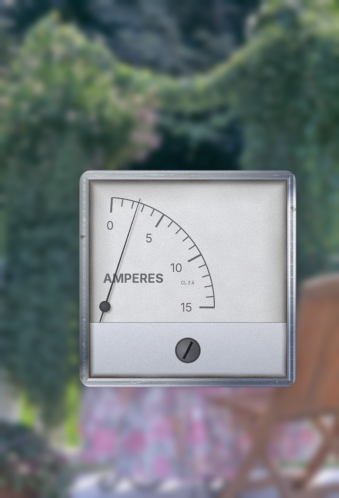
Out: 2.5
